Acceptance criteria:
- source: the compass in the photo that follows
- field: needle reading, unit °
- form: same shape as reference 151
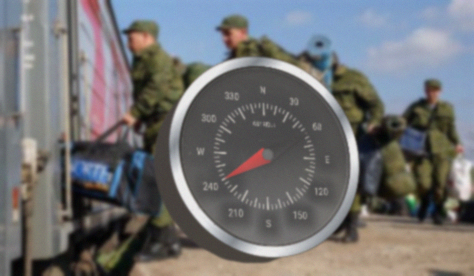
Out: 240
